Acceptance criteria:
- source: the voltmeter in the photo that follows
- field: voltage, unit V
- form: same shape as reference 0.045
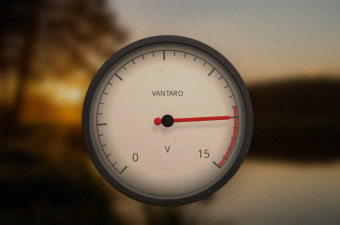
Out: 12.5
